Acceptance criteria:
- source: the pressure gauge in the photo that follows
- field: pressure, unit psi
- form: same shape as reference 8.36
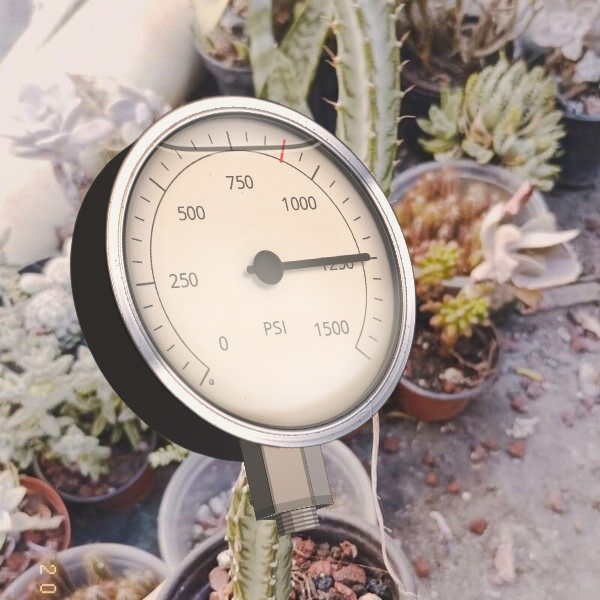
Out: 1250
